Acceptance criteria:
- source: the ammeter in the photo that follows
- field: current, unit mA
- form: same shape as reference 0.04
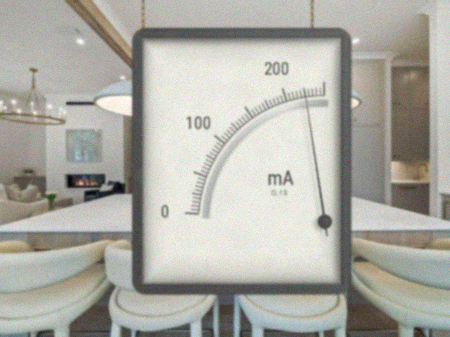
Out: 225
